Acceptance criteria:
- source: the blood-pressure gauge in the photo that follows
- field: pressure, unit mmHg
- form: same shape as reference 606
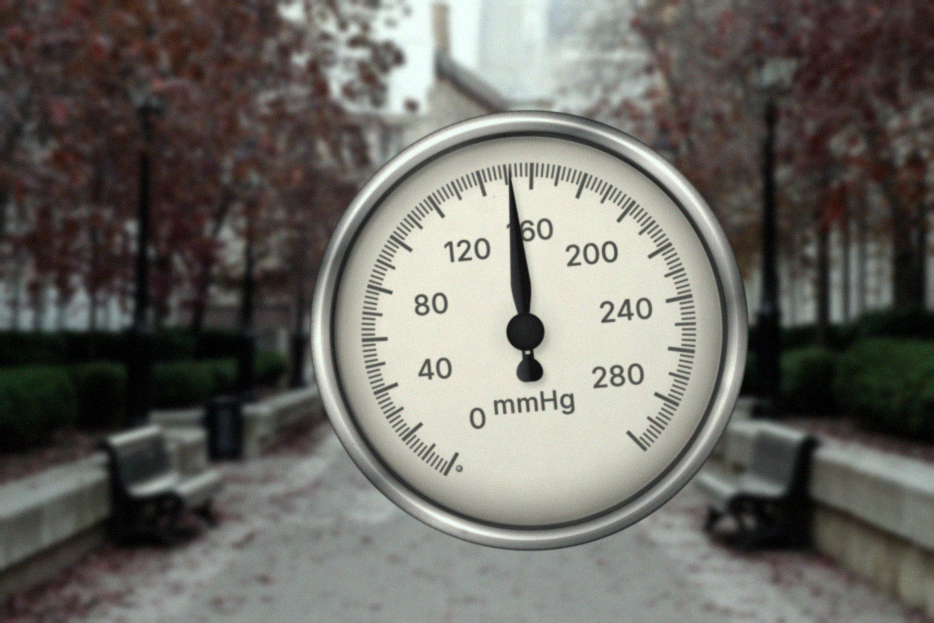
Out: 152
